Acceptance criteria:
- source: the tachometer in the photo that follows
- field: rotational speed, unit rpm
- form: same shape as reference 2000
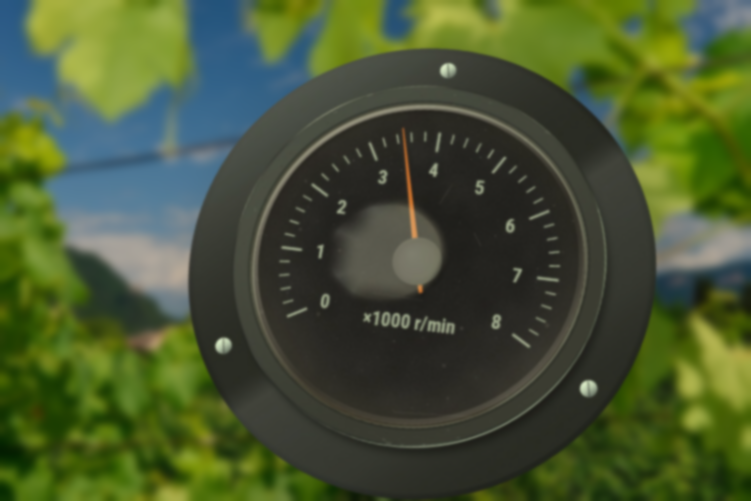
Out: 3500
